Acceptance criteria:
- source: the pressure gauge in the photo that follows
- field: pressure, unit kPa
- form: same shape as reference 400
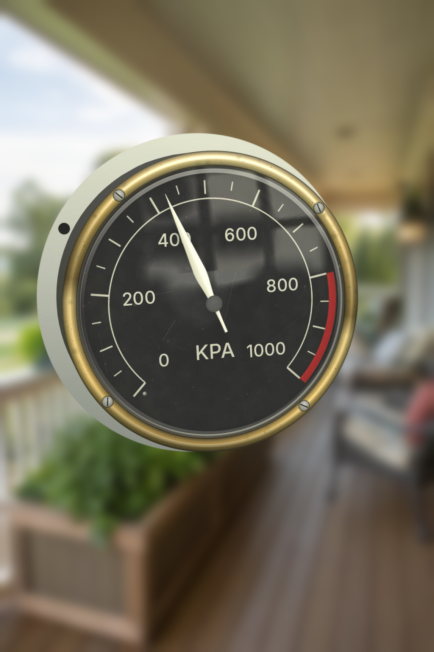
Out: 425
